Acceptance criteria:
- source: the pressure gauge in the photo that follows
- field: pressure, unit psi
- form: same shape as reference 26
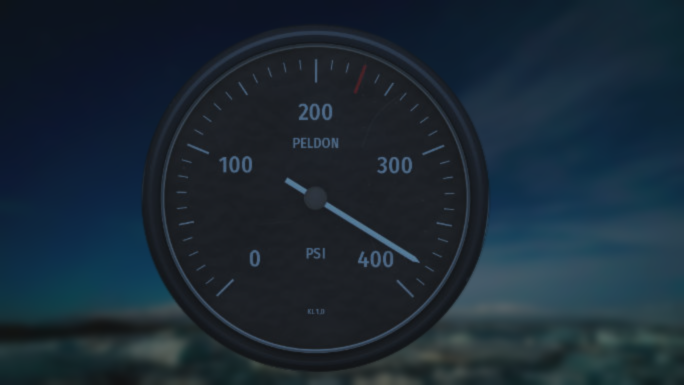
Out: 380
